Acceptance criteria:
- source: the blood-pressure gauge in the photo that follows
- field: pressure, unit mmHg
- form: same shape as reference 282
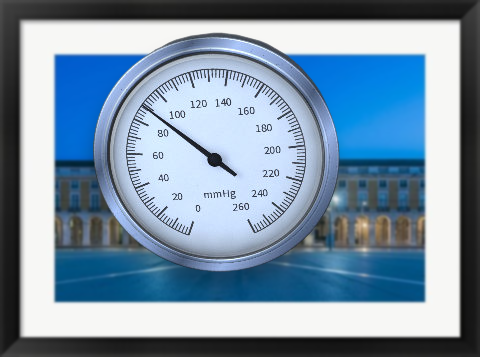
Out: 90
